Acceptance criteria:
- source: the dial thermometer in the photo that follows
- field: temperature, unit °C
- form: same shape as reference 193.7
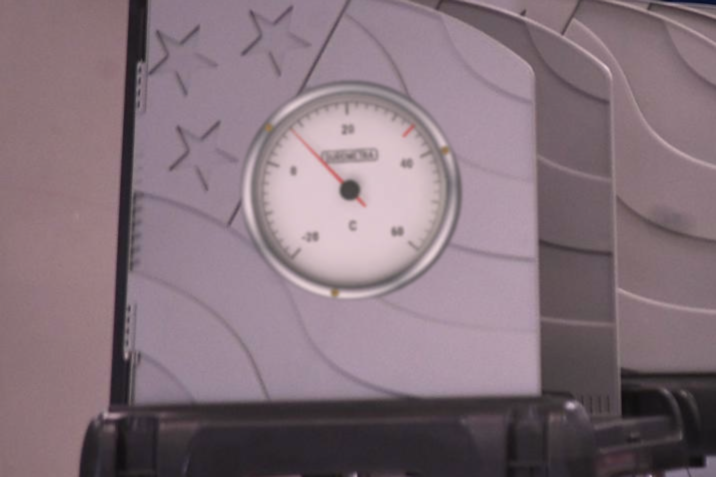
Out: 8
